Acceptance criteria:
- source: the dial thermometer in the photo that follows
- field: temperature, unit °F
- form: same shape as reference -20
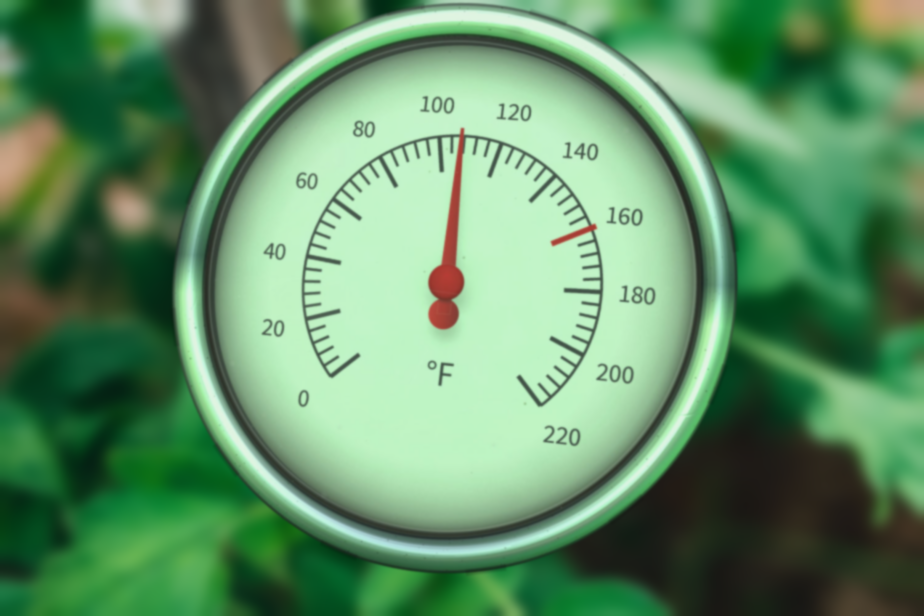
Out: 108
